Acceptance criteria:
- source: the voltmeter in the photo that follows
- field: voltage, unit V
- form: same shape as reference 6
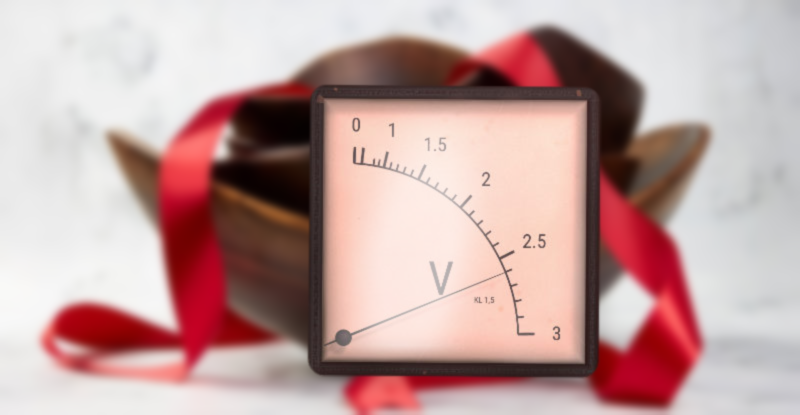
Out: 2.6
